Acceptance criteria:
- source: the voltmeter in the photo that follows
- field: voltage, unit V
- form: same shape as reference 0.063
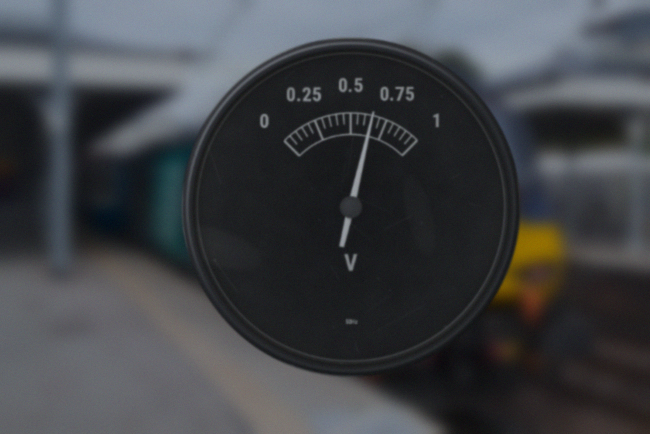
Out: 0.65
